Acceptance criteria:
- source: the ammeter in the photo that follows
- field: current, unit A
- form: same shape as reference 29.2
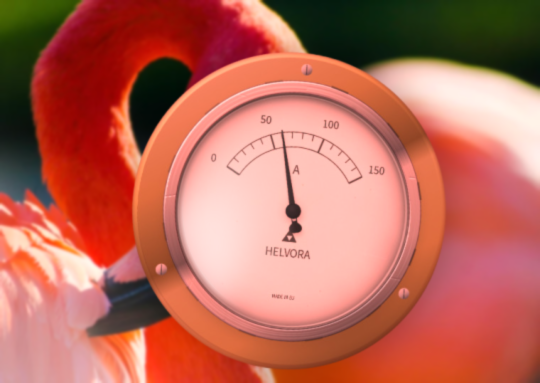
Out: 60
